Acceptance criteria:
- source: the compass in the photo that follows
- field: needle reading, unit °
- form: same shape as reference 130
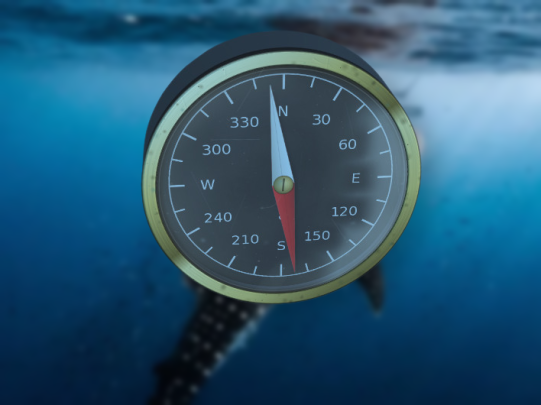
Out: 172.5
